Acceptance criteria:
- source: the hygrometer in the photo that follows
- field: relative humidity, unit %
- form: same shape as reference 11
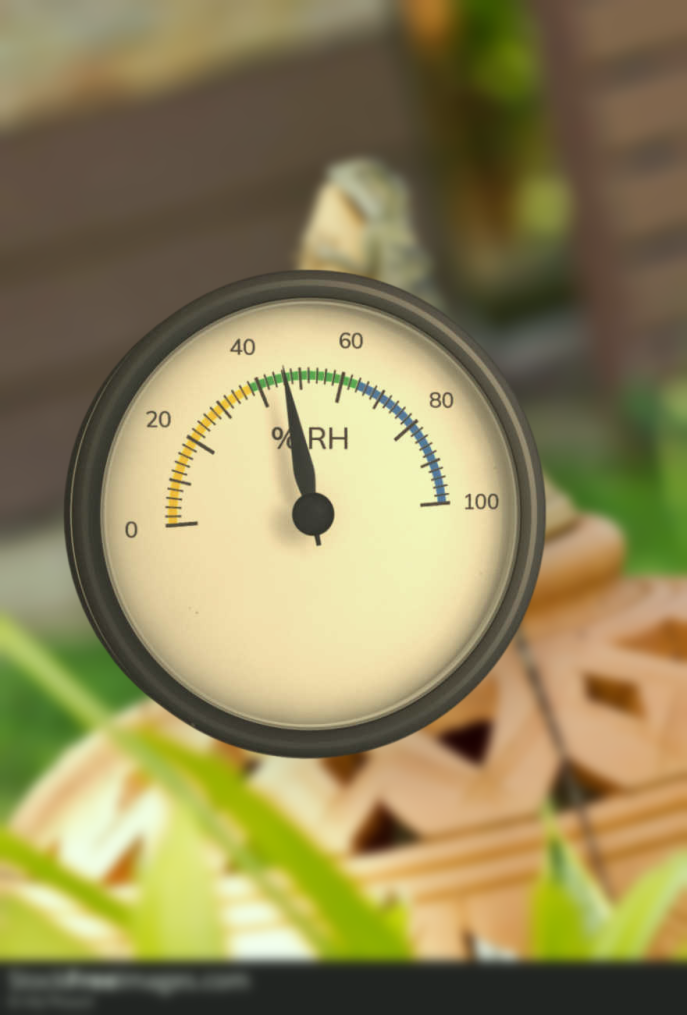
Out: 46
